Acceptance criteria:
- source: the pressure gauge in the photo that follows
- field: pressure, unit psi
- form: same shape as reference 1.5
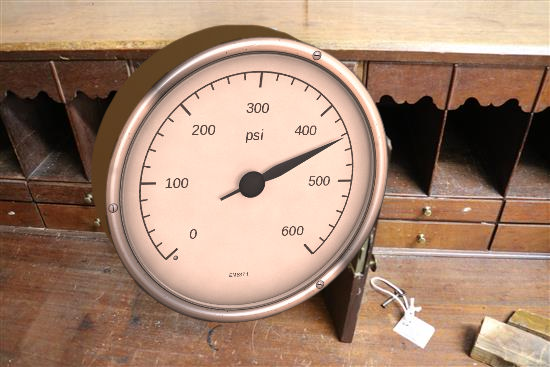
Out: 440
